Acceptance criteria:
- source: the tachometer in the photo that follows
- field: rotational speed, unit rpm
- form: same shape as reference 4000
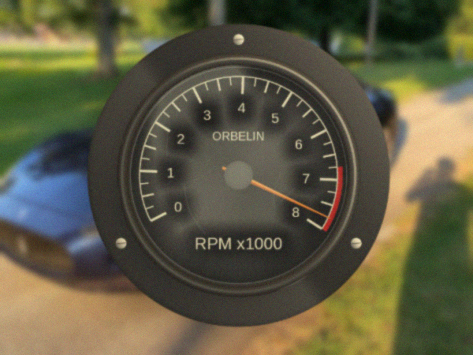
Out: 7750
